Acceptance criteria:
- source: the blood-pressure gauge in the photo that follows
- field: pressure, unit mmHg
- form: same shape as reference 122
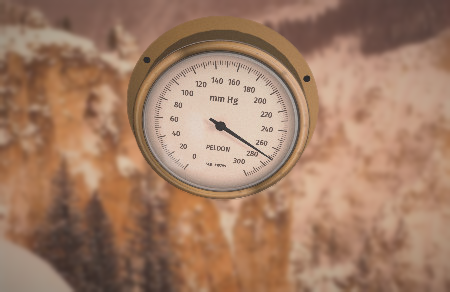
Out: 270
